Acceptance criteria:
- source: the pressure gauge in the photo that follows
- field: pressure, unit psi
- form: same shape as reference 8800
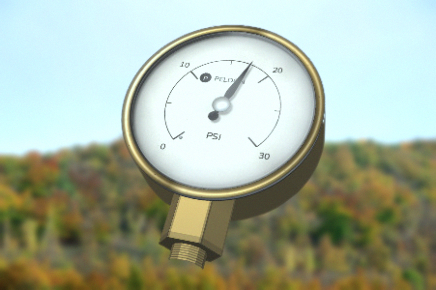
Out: 17.5
